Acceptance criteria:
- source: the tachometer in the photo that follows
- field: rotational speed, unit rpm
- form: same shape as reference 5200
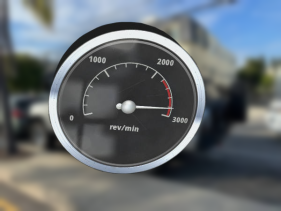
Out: 2800
